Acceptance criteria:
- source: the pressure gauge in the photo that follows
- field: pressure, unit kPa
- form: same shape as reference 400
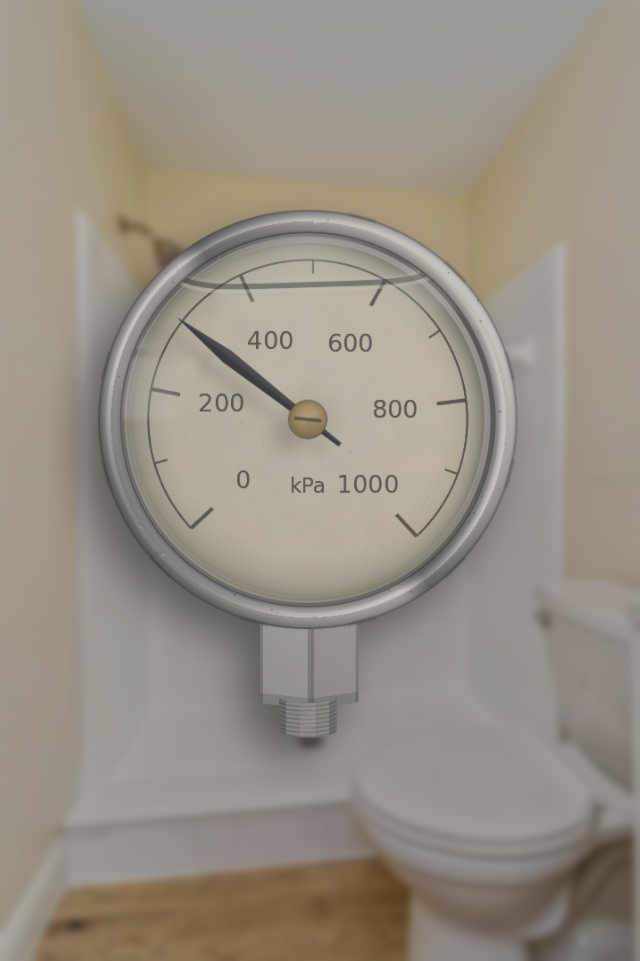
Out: 300
